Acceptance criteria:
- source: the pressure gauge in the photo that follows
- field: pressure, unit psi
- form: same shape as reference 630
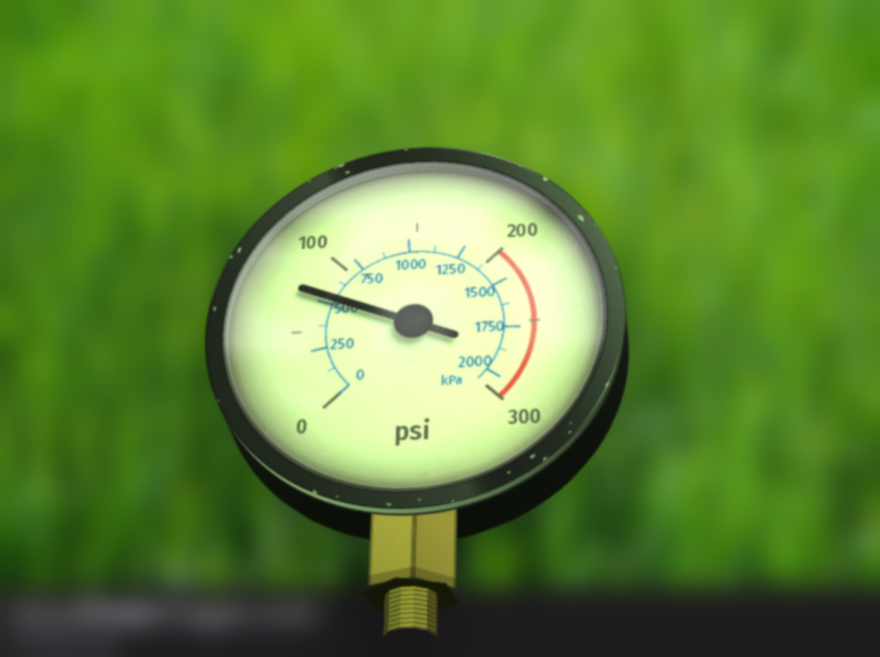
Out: 75
